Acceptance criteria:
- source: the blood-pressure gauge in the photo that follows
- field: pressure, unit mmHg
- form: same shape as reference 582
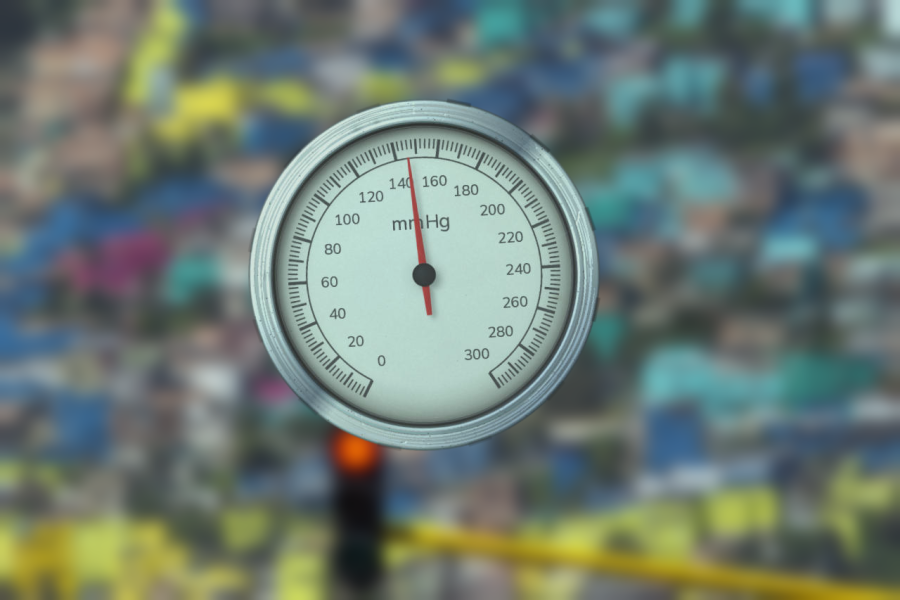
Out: 146
